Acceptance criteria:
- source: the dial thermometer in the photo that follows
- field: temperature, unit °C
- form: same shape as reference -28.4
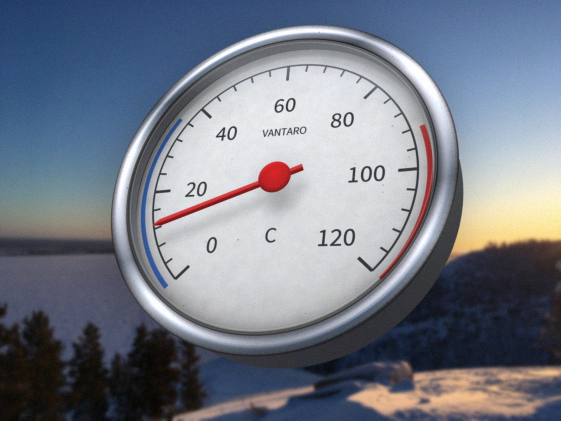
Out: 12
